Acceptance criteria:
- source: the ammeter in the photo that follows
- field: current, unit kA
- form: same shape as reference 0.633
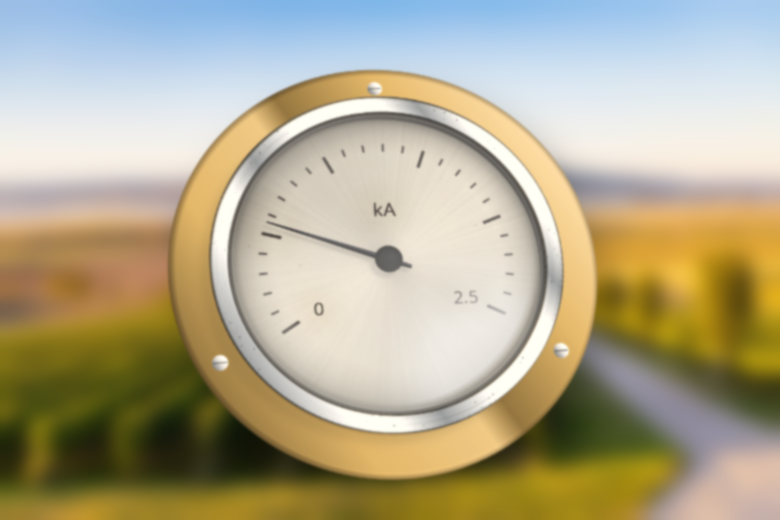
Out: 0.55
